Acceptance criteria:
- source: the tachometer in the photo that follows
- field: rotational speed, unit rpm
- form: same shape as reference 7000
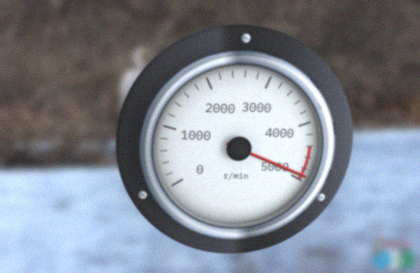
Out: 4900
